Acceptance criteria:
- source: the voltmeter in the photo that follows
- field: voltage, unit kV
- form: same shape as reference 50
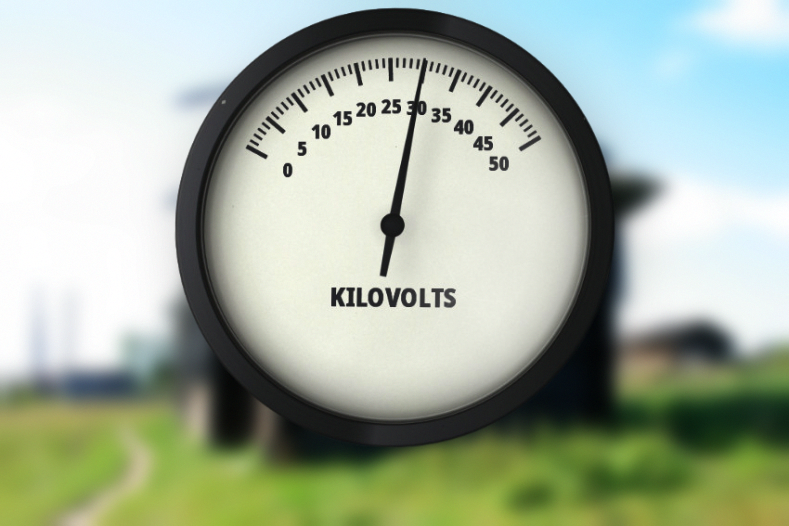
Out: 30
